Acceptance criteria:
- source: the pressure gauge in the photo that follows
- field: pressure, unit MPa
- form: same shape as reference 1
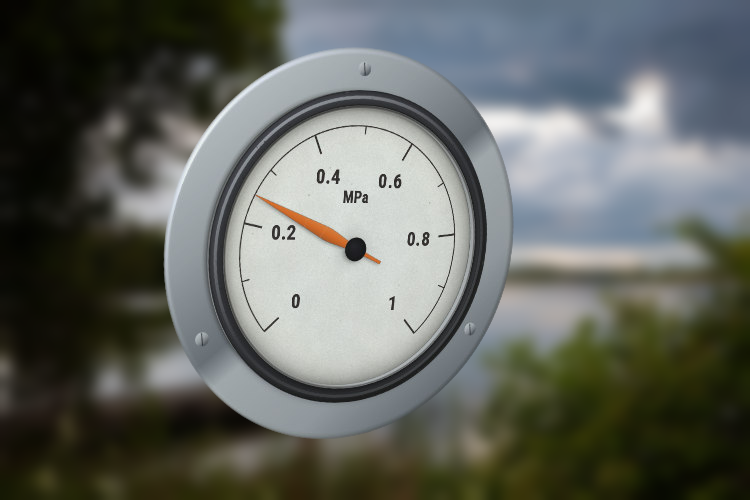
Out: 0.25
